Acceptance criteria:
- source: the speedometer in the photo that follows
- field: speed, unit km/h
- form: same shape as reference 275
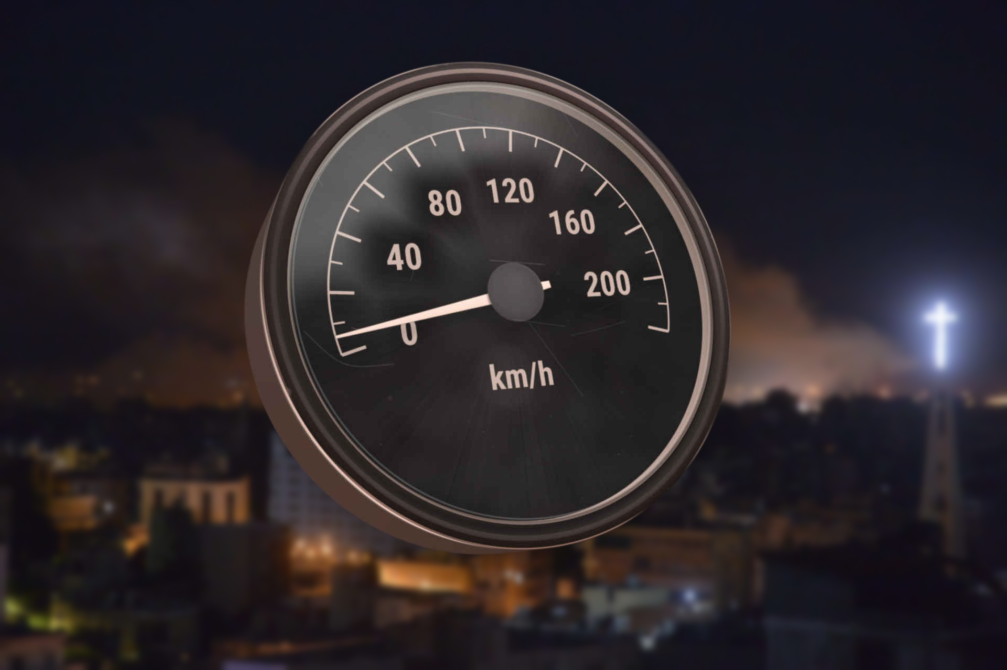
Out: 5
